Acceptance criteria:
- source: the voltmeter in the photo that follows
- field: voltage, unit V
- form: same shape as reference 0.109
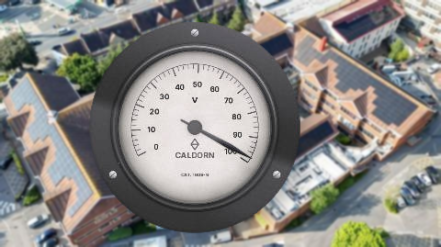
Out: 98
